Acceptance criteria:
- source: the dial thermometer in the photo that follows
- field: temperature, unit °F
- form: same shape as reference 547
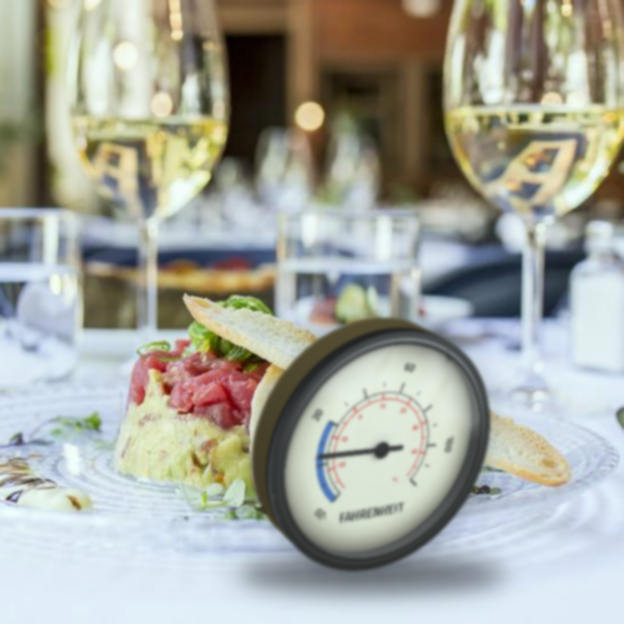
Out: 5
